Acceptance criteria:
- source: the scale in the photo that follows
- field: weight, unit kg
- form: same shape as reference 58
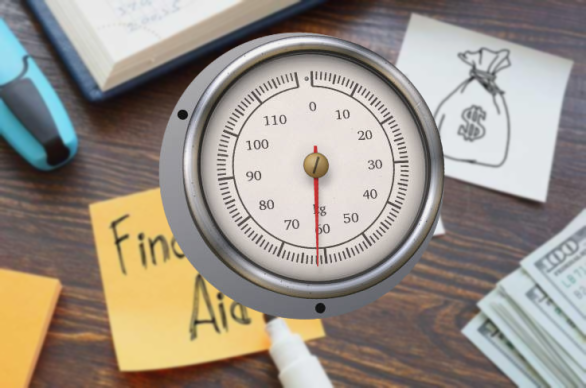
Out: 62
